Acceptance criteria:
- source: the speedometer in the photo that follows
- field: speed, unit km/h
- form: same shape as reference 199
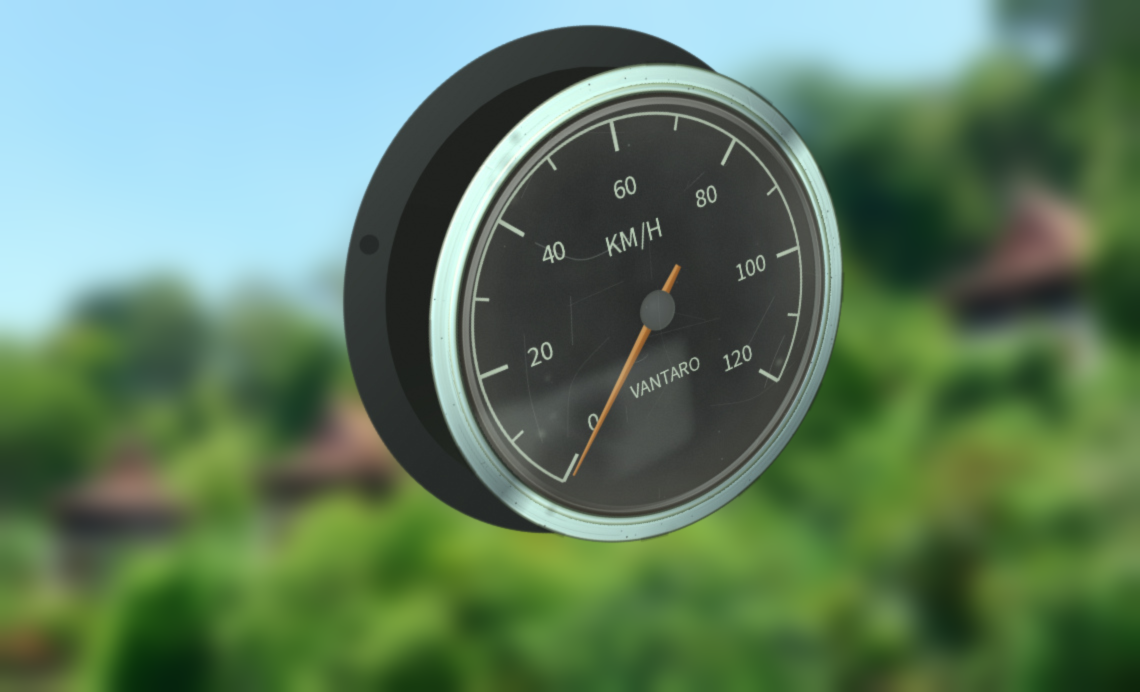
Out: 0
